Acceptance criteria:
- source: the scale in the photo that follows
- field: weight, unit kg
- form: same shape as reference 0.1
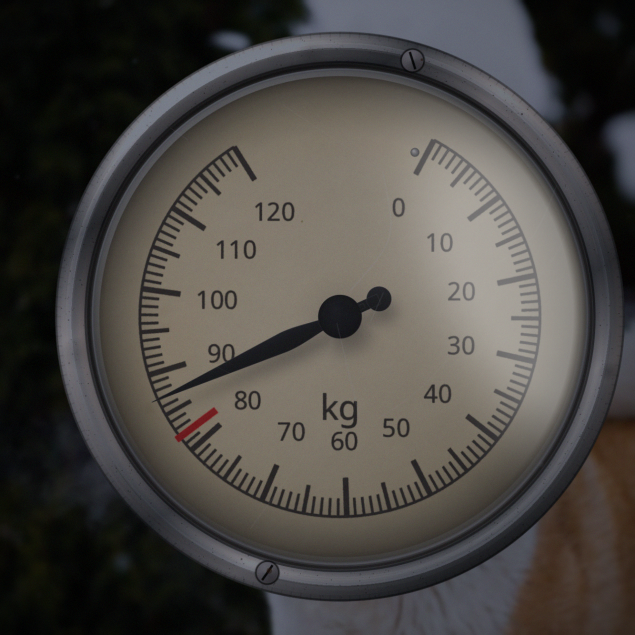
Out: 87
